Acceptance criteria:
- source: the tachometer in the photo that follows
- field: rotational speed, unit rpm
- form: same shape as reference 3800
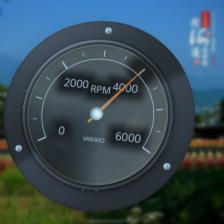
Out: 4000
